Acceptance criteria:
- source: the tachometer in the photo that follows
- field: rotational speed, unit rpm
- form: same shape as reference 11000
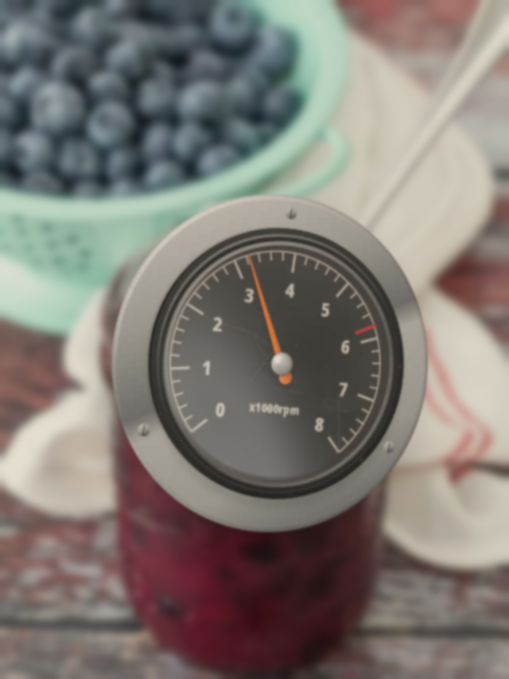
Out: 3200
